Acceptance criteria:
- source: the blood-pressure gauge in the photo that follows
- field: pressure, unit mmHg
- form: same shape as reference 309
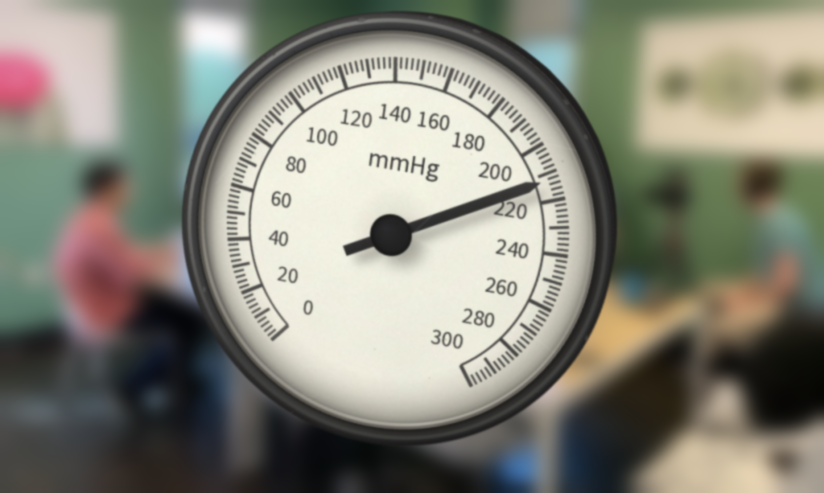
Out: 212
